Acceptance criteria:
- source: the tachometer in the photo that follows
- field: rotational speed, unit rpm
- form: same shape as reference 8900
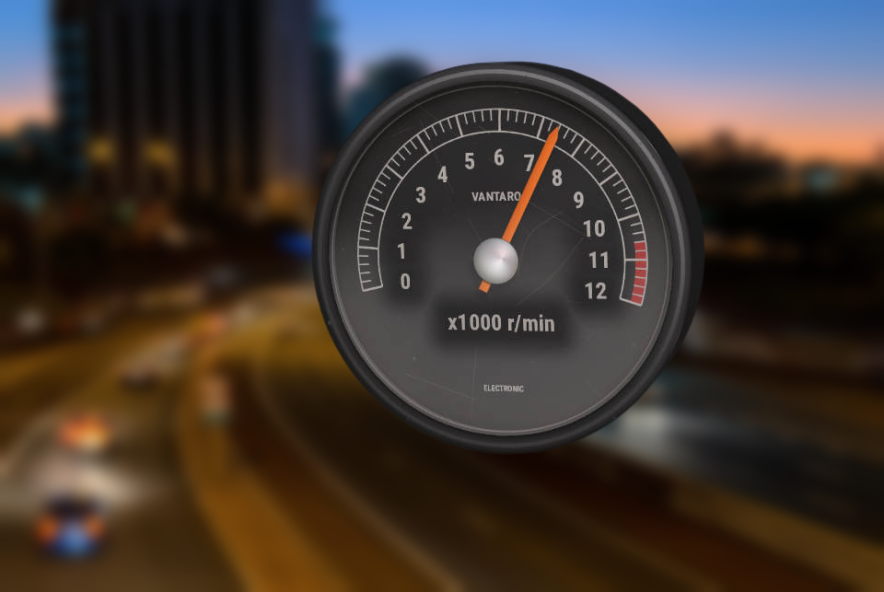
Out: 7400
